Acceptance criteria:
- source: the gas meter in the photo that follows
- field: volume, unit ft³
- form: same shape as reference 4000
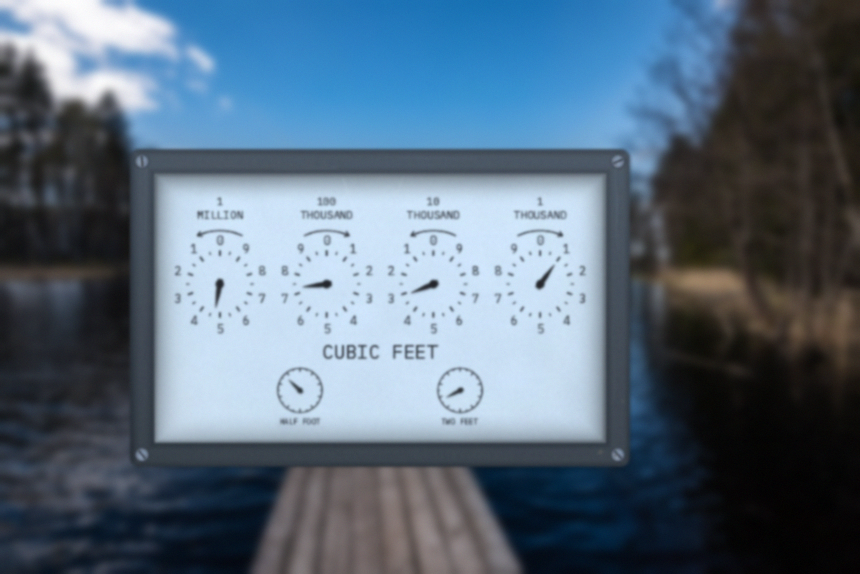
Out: 473100
